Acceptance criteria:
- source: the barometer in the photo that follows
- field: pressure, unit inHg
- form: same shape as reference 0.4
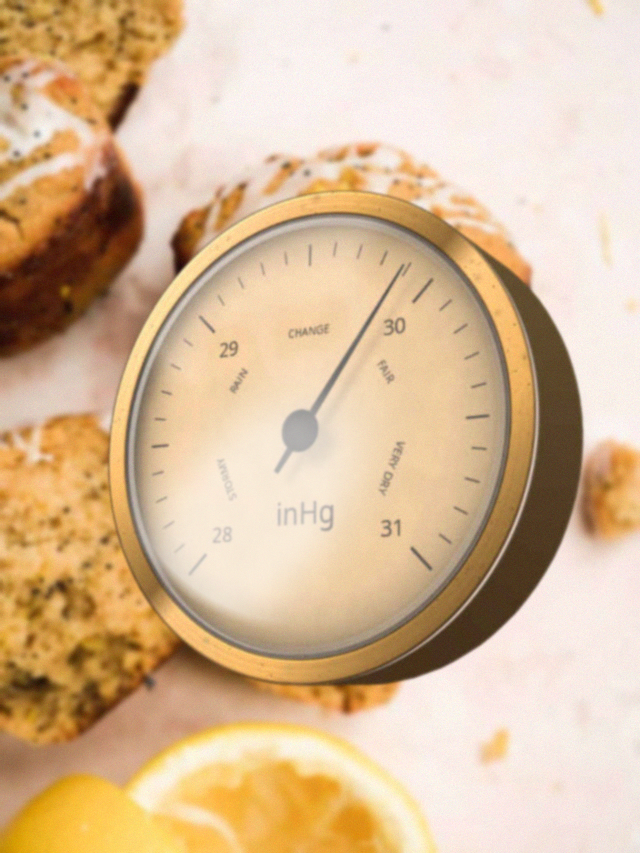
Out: 29.9
